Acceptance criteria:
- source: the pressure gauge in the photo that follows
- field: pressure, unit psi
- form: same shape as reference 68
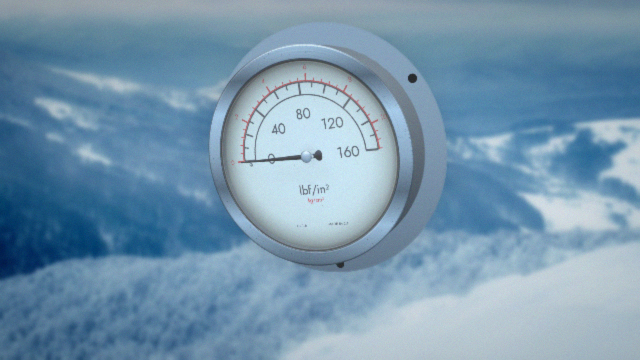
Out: 0
